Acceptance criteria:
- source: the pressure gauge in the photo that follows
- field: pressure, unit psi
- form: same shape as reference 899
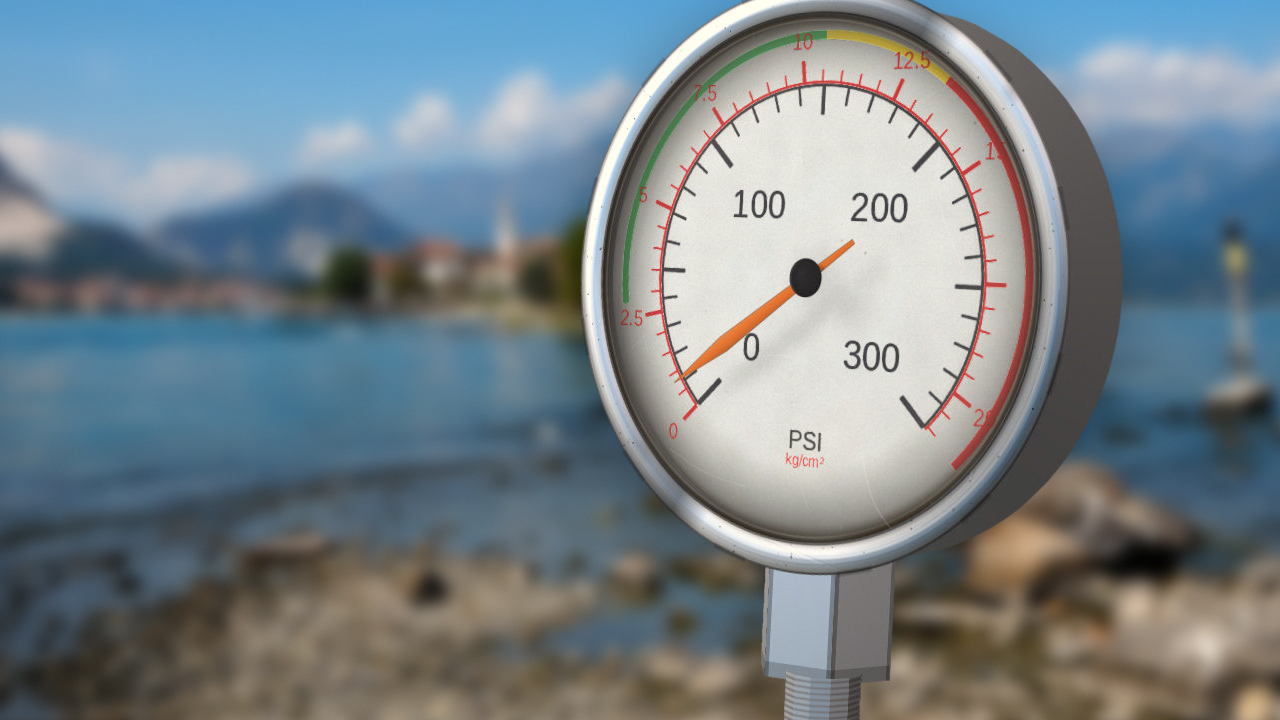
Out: 10
